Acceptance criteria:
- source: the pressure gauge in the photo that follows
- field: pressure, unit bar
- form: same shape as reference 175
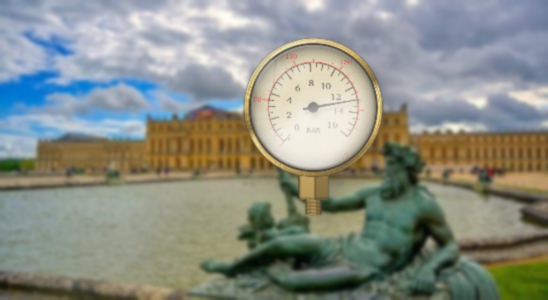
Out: 13
